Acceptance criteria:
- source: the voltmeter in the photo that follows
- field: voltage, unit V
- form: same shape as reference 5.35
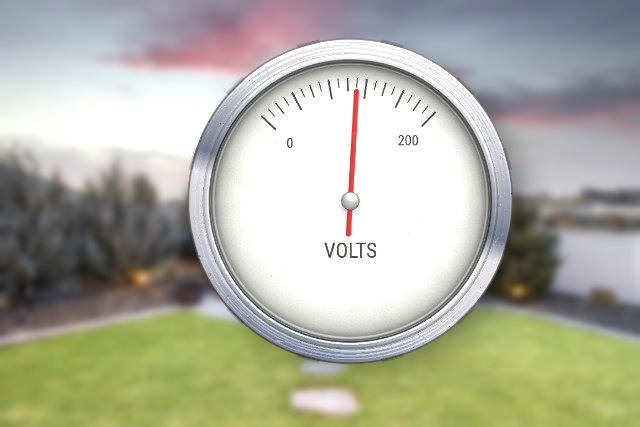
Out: 110
